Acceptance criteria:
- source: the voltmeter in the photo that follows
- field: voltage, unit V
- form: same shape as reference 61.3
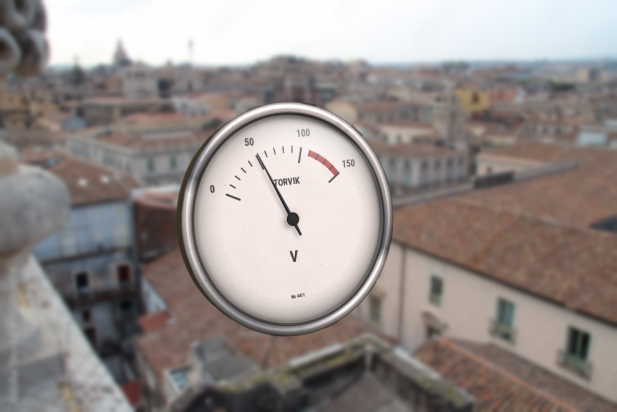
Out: 50
